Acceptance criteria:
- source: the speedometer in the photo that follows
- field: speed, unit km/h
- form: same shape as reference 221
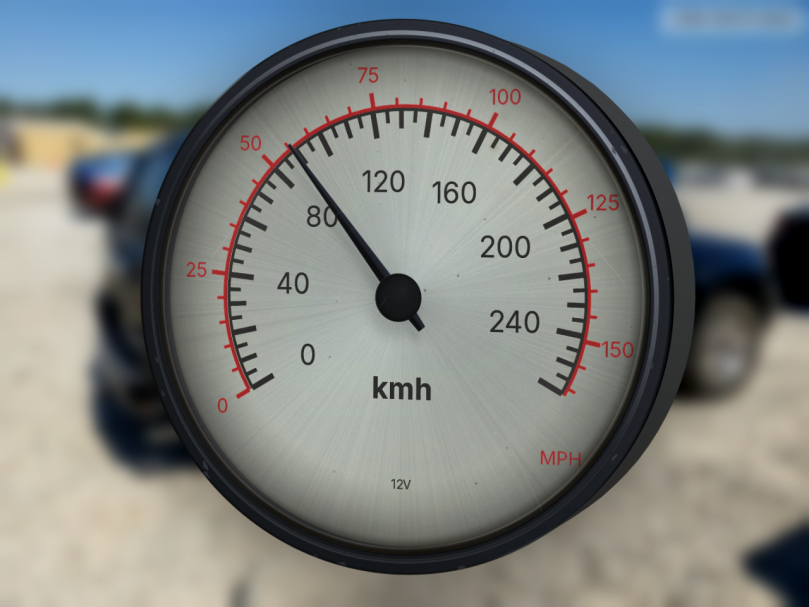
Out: 90
